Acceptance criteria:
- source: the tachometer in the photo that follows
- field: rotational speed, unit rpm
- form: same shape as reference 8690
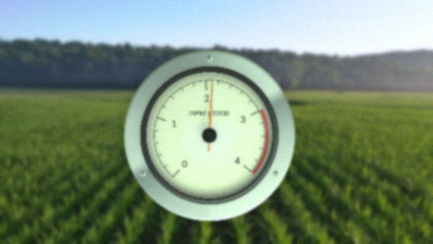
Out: 2100
